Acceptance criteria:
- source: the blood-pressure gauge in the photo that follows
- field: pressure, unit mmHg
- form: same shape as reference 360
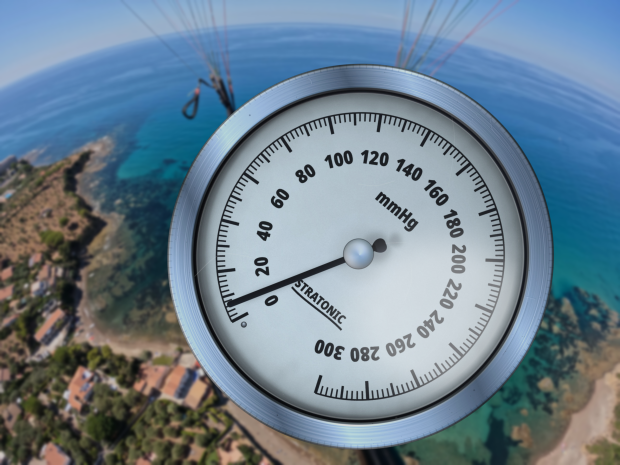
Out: 6
